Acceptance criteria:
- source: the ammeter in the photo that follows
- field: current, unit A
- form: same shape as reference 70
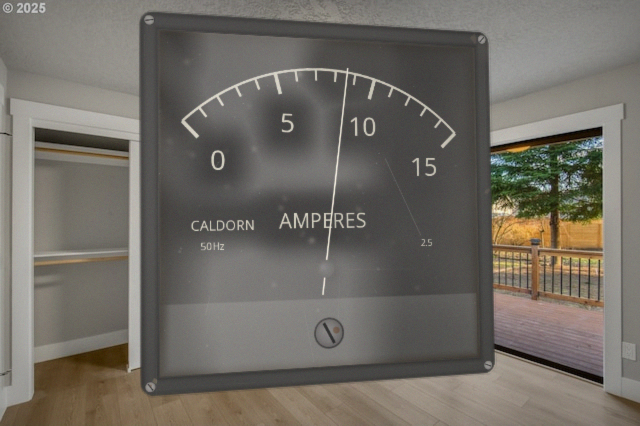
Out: 8.5
